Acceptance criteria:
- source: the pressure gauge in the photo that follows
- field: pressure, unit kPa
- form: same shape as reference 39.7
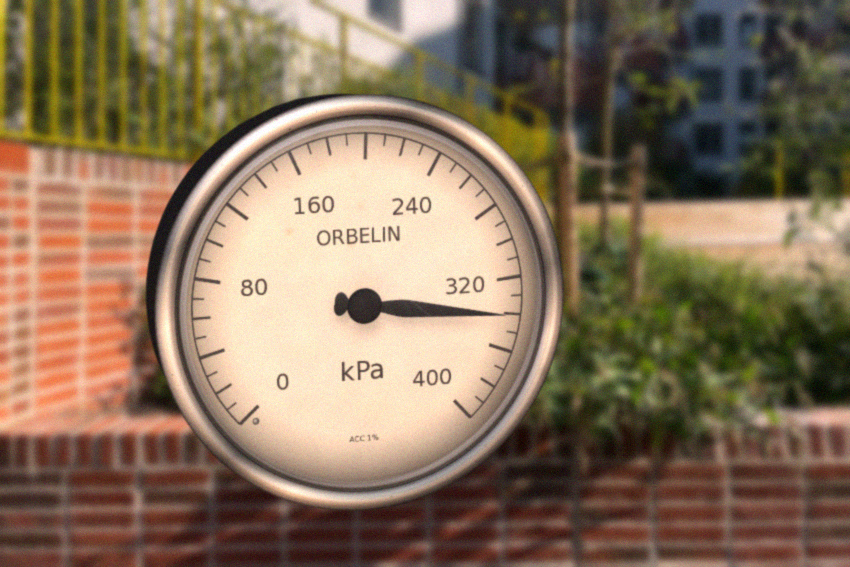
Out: 340
